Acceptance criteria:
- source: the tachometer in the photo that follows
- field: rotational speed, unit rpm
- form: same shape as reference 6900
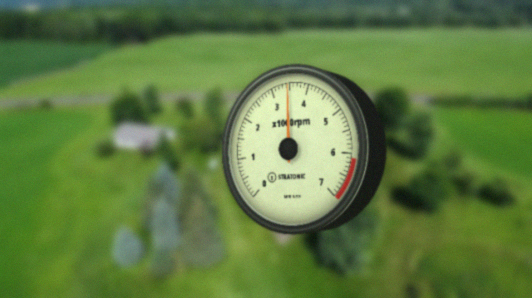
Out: 3500
